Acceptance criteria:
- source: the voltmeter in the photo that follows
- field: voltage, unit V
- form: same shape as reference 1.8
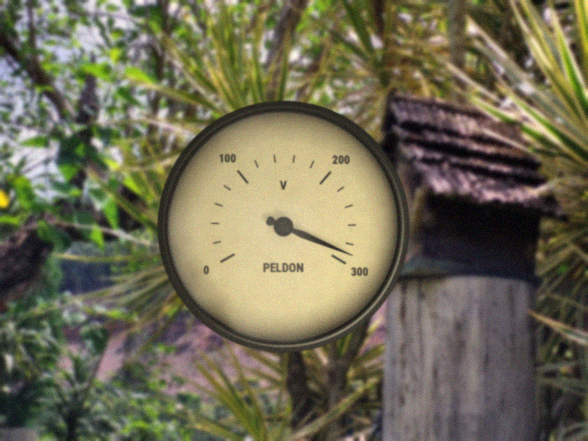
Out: 290
